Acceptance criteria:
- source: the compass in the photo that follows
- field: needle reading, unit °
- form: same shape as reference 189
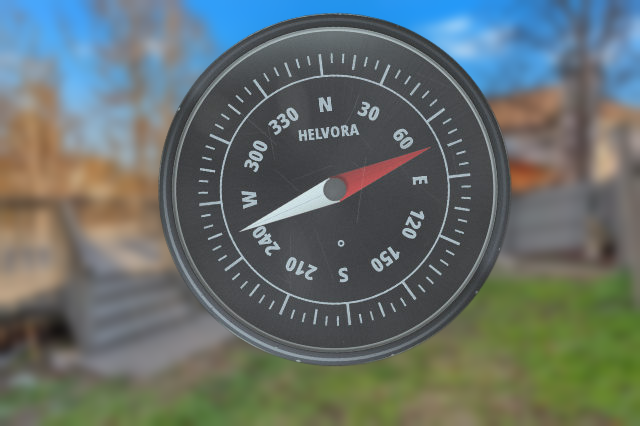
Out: 72.5
